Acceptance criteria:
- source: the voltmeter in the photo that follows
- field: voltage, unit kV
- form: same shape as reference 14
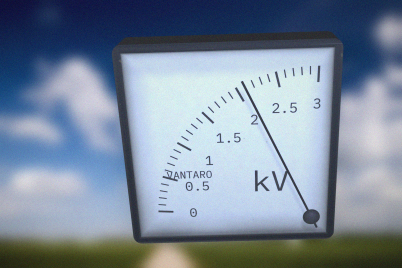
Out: 2.1
